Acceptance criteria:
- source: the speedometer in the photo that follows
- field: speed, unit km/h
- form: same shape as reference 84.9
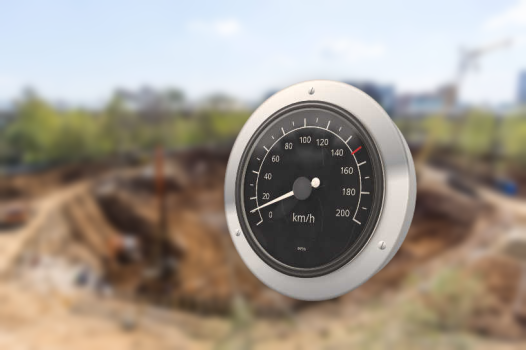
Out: 10
